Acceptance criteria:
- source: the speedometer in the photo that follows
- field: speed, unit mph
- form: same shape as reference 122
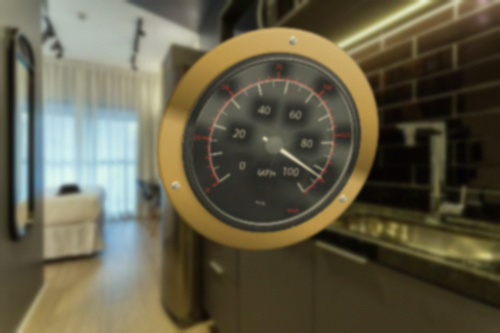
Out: 92.5
